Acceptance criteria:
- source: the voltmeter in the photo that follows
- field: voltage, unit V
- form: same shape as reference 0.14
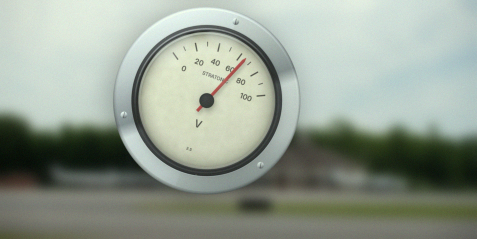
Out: 65
